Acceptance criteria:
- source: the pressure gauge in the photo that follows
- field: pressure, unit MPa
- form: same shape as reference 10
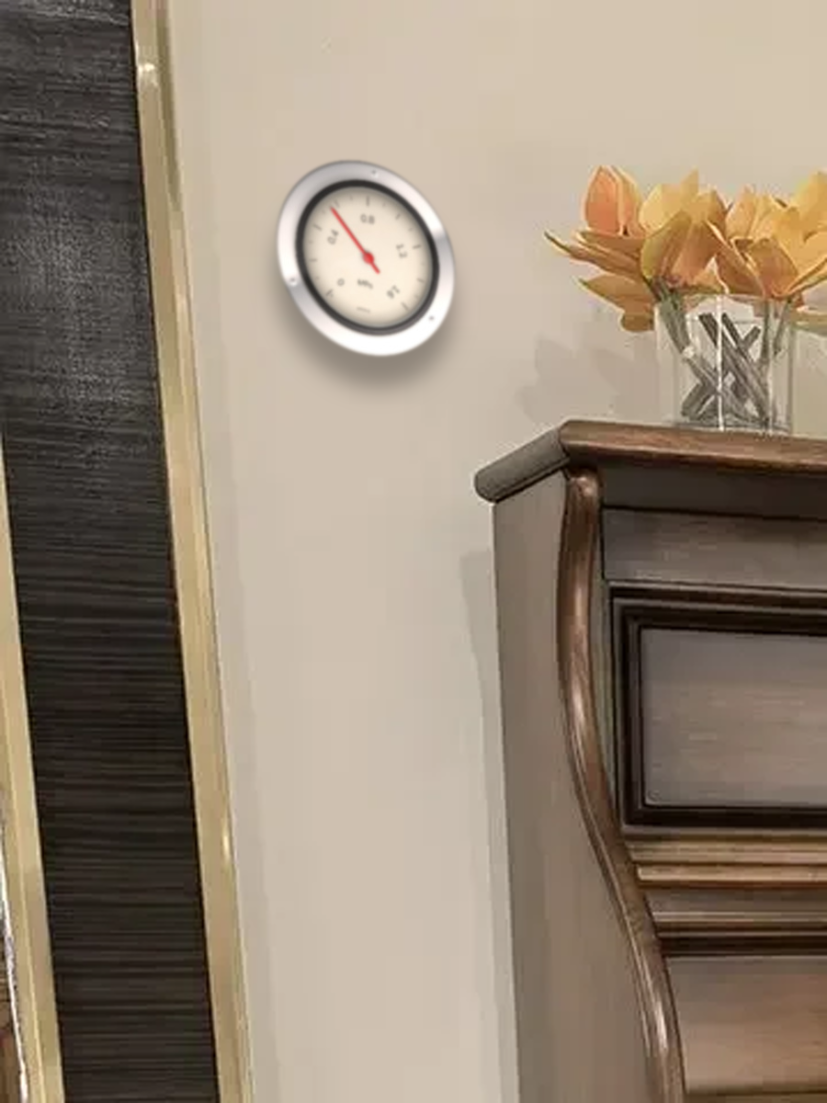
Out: 0.55
